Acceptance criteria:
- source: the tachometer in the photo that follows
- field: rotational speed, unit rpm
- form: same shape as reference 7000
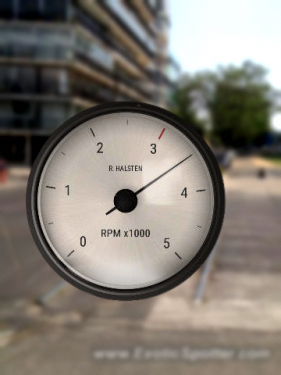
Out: 3500
